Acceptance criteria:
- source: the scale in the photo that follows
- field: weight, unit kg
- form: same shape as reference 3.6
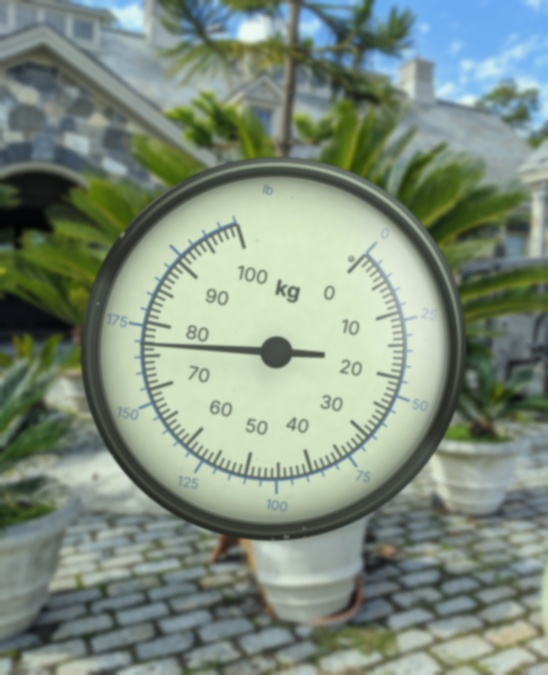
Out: 77
